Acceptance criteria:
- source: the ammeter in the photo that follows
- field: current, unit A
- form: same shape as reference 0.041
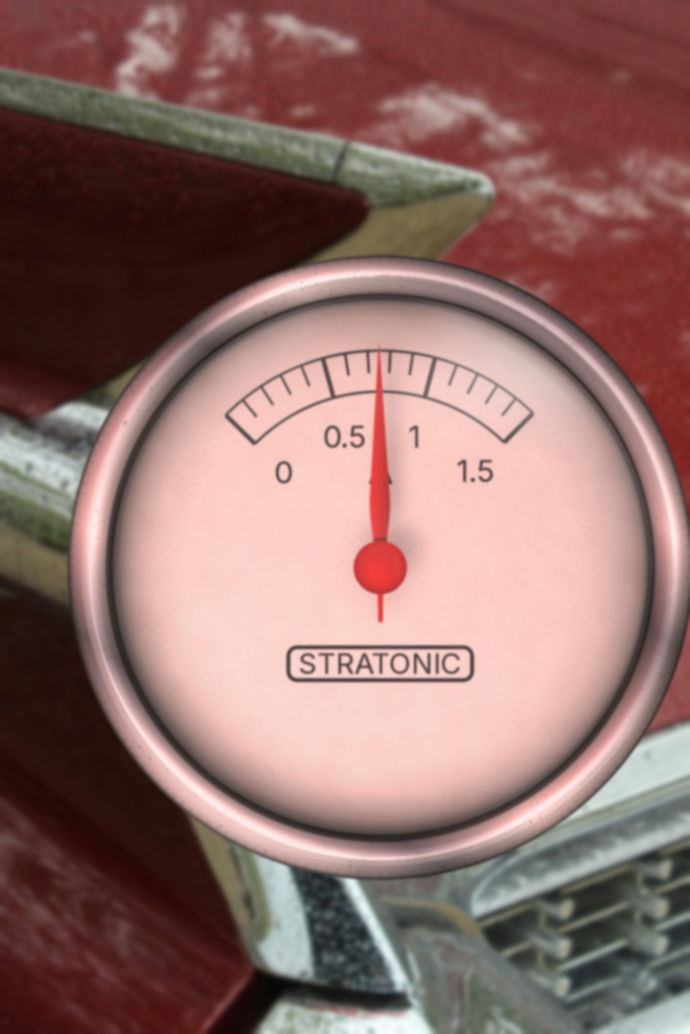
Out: 0.75
